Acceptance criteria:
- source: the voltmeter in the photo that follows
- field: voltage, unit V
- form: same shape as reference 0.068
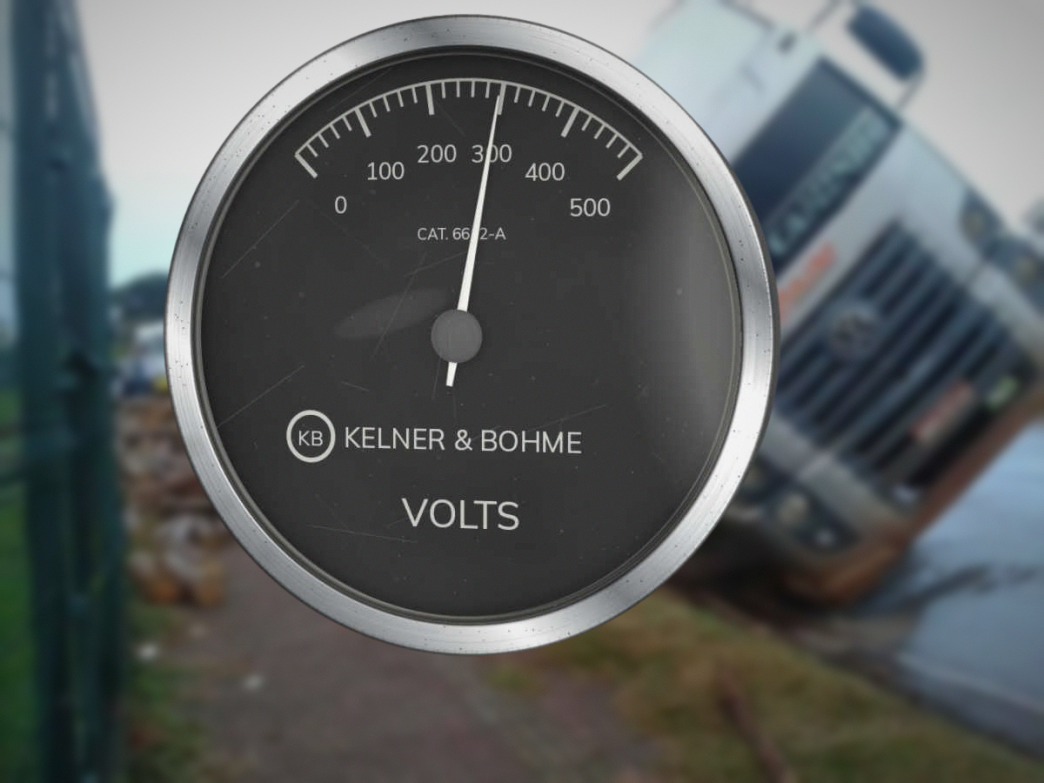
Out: 300
